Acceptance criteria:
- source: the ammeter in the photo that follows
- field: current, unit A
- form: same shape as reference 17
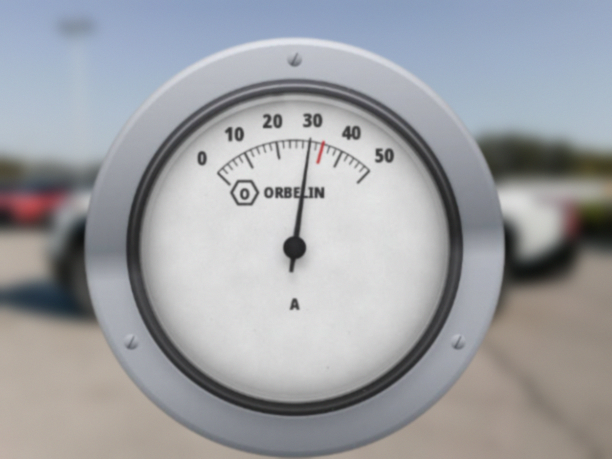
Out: 30
